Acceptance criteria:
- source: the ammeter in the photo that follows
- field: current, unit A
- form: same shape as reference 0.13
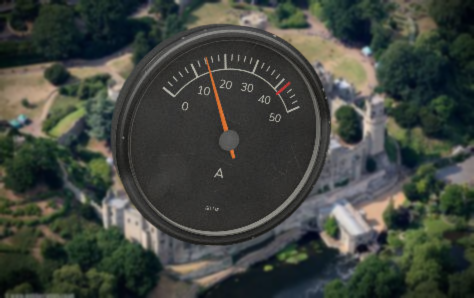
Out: 14
